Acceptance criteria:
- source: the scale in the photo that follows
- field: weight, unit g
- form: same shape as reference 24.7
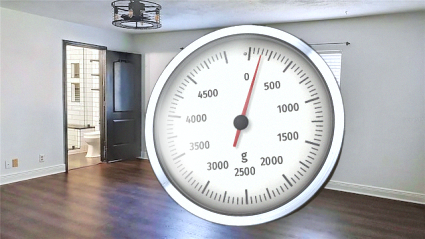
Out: 150
